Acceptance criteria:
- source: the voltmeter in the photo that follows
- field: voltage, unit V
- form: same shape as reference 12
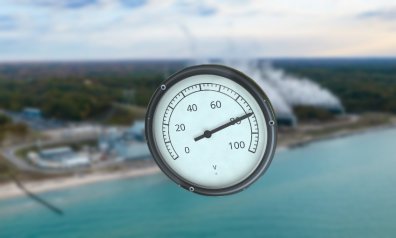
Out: 80
